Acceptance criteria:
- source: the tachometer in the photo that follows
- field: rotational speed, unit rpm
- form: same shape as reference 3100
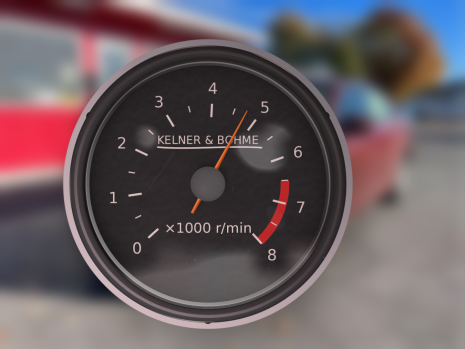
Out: 4750
